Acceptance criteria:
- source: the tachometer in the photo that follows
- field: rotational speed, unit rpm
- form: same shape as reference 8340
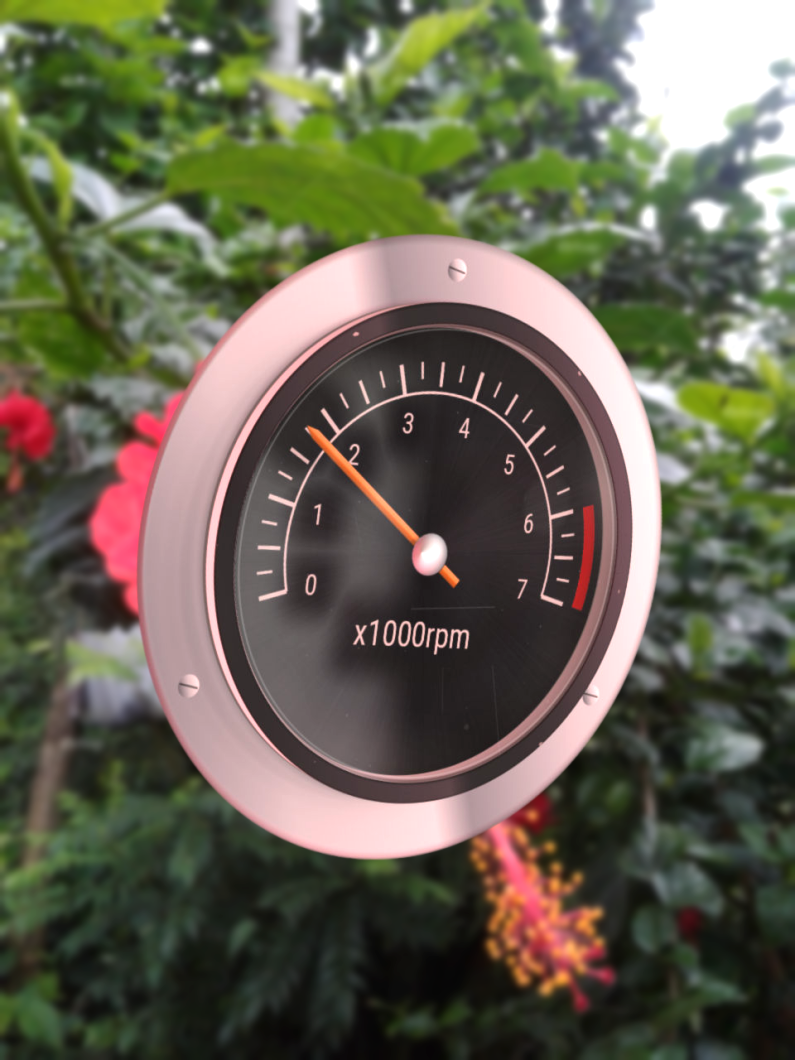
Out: 1750
